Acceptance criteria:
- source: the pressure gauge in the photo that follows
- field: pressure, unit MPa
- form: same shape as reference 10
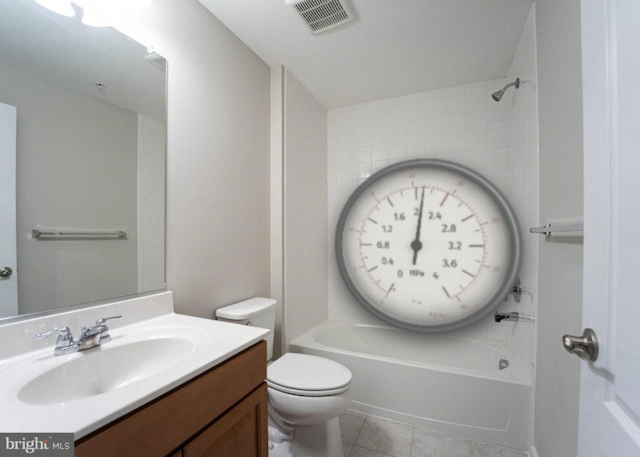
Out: 2.1
